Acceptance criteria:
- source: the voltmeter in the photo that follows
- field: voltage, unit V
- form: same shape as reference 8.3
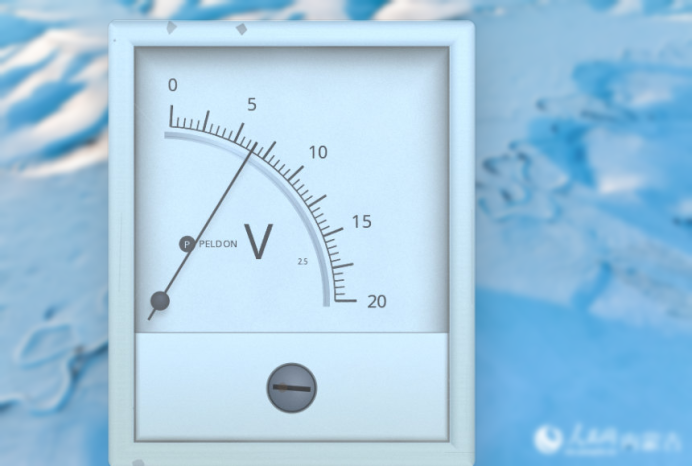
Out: 6.5
